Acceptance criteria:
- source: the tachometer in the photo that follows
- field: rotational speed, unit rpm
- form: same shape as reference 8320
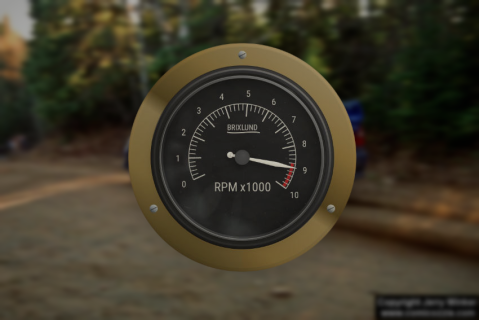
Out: 9000
